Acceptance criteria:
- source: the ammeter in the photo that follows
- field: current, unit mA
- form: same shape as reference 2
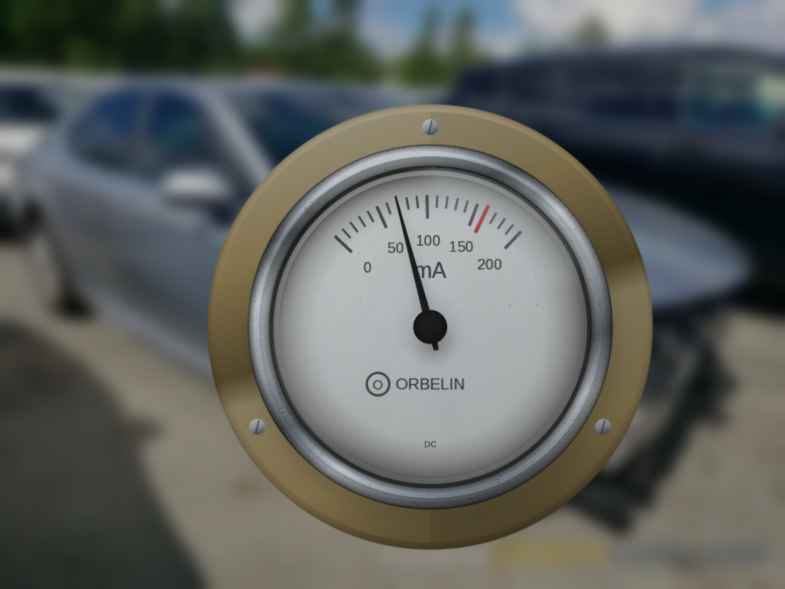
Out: 70
